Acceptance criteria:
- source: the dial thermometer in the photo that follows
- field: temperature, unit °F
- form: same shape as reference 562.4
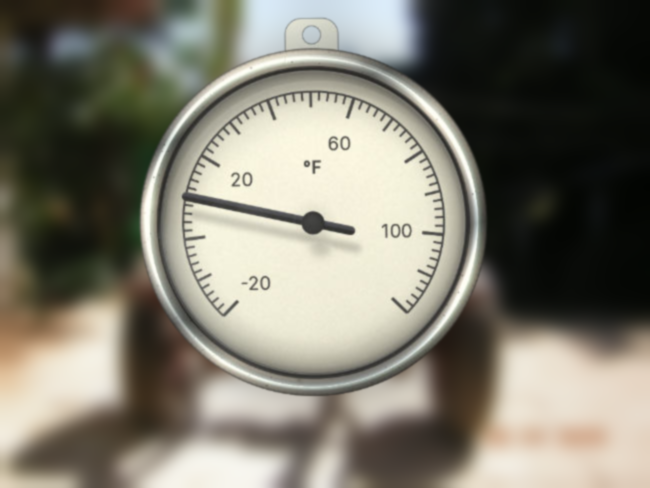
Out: 10
